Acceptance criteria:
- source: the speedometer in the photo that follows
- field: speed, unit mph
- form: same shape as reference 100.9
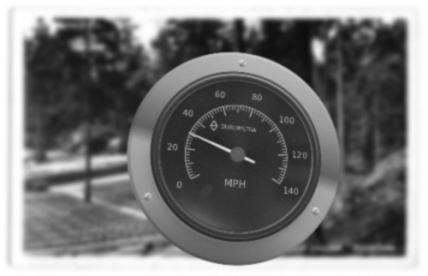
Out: 30
